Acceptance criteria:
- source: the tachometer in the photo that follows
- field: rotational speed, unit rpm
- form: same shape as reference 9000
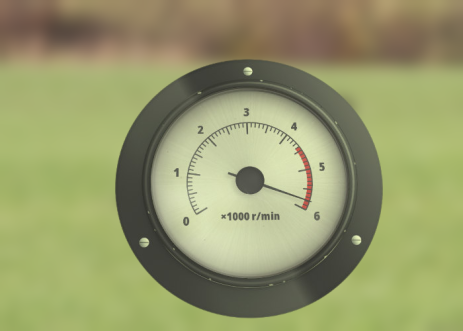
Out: 5800
